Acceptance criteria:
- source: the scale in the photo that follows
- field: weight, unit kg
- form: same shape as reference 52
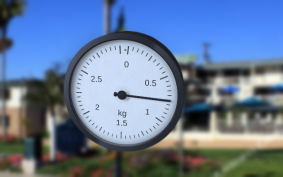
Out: 0.75
